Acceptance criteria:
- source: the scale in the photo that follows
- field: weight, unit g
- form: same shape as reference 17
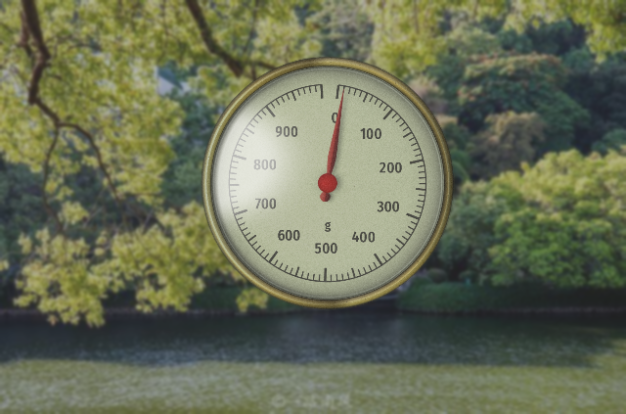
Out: 10
